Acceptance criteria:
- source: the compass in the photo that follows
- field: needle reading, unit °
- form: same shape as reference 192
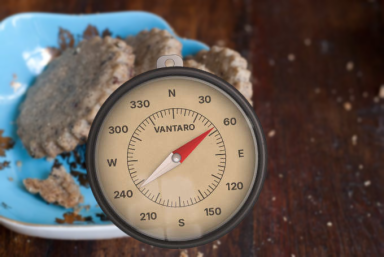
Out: 55
